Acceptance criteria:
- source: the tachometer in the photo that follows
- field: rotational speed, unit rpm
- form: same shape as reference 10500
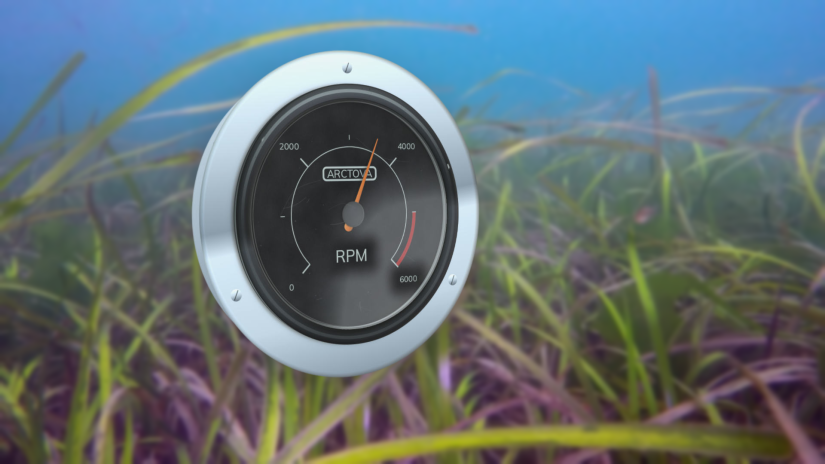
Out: 3500
